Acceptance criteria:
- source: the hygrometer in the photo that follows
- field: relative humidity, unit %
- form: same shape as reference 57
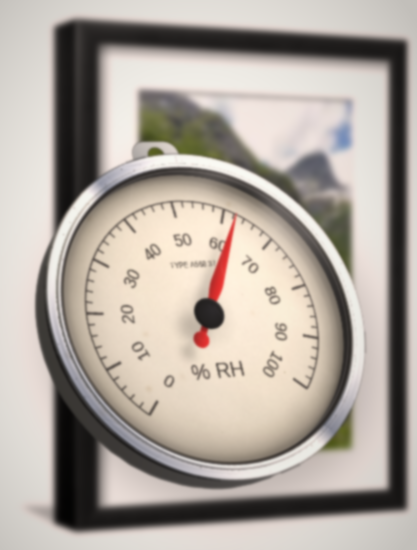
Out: 62
